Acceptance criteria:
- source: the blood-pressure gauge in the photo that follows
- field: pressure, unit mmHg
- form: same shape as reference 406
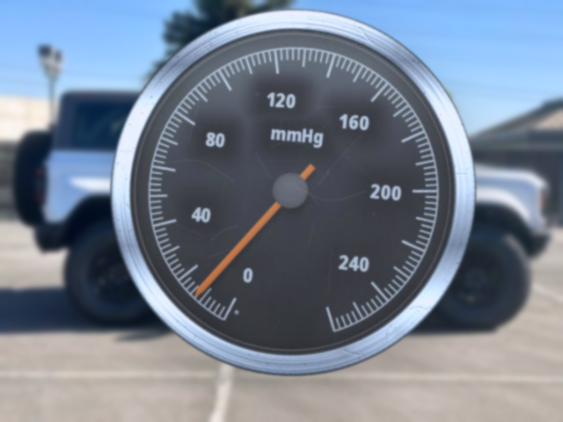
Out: 12
